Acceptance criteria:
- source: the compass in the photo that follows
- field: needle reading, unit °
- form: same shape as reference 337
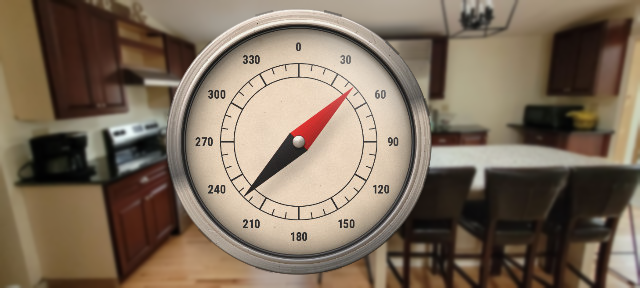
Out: 45
